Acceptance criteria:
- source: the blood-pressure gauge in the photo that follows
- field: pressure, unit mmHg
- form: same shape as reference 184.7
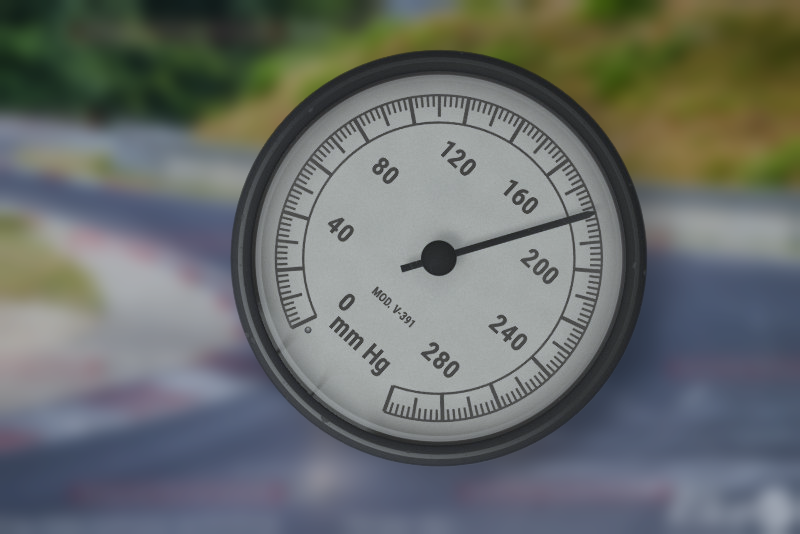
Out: 180
